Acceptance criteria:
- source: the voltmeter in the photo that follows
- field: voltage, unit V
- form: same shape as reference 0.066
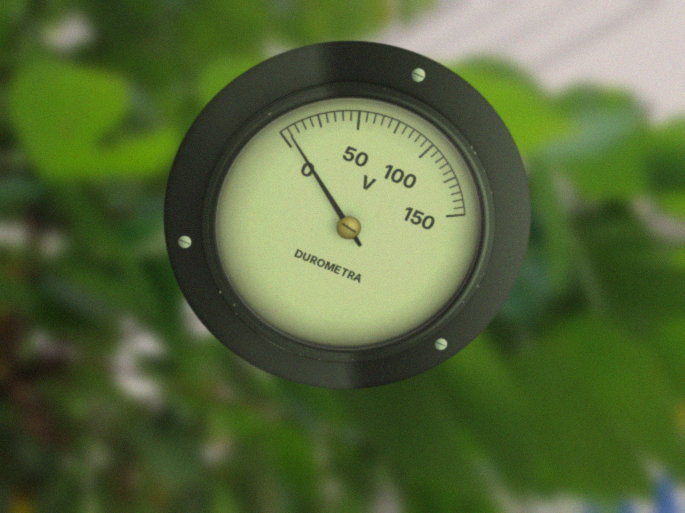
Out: 5
